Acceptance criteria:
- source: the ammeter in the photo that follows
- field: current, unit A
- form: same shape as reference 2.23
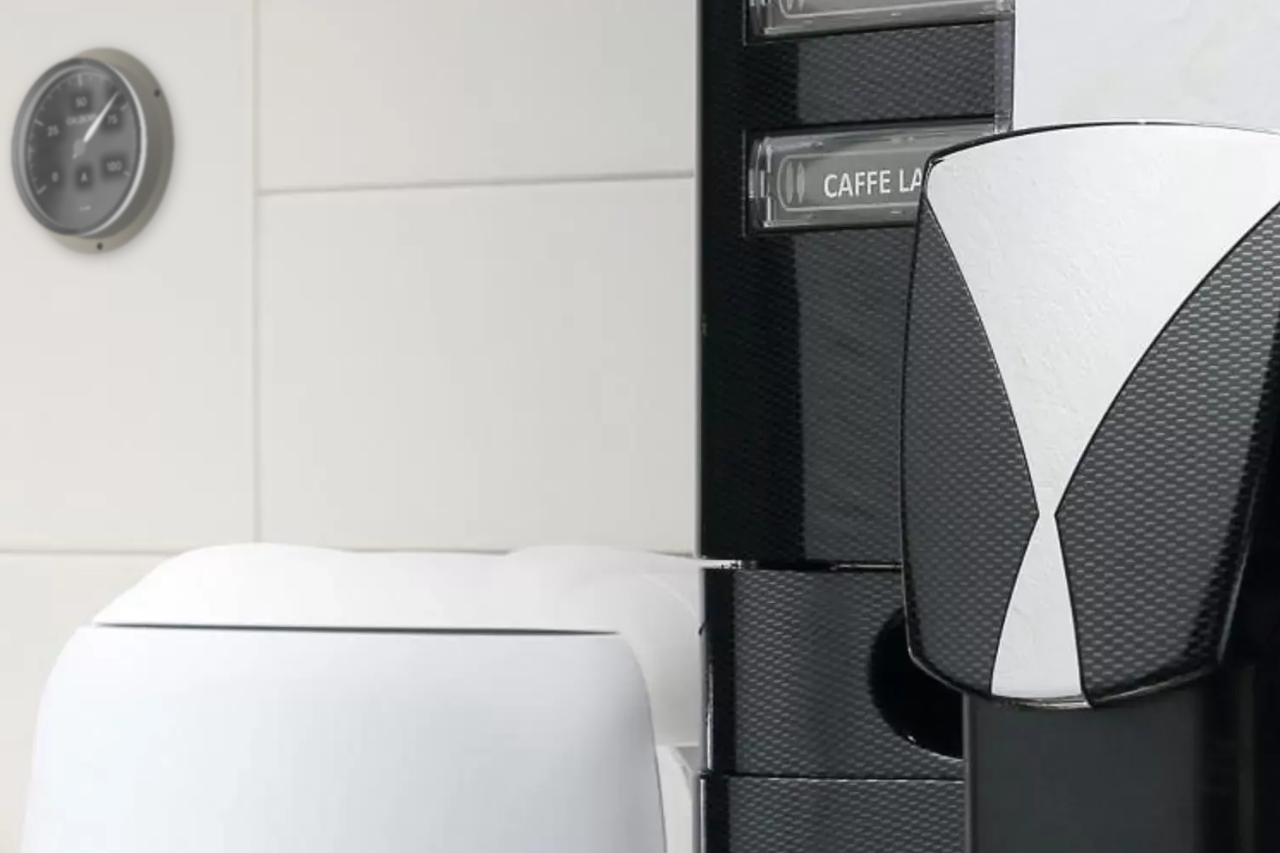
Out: 70
